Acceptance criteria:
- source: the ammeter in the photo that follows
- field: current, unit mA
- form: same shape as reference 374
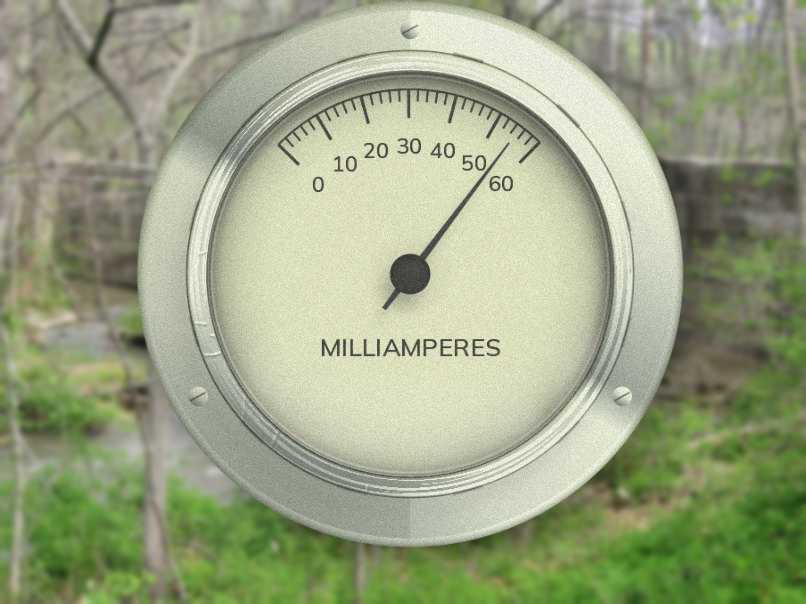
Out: 55
